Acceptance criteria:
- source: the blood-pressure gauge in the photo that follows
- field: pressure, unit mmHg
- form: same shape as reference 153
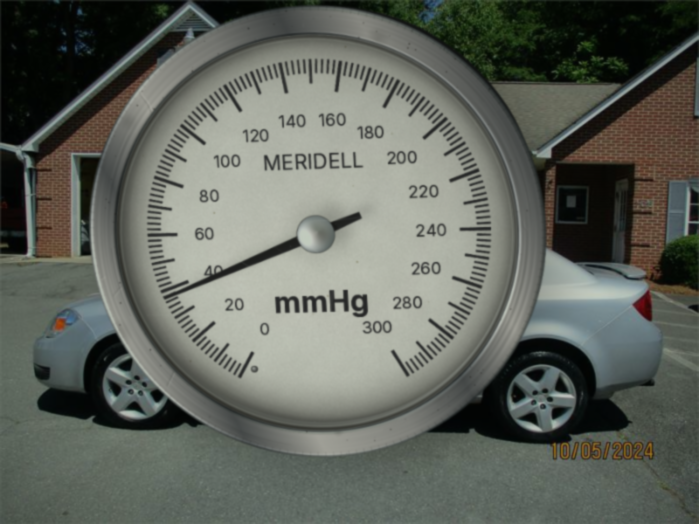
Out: 38
